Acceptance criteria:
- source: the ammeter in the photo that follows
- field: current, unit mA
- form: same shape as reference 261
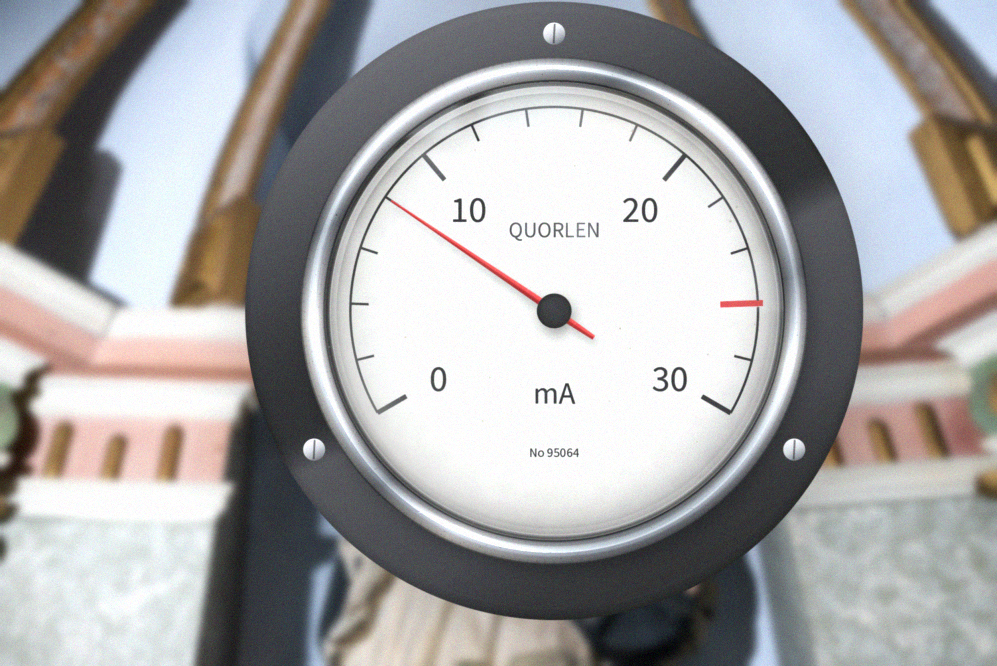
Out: 8
